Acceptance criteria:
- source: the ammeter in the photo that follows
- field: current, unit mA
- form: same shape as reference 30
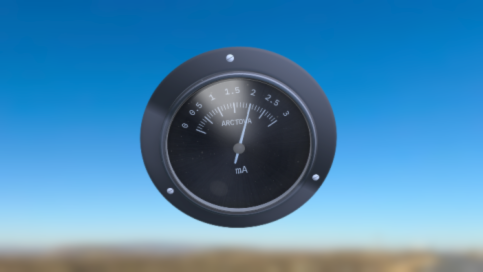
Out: 2
